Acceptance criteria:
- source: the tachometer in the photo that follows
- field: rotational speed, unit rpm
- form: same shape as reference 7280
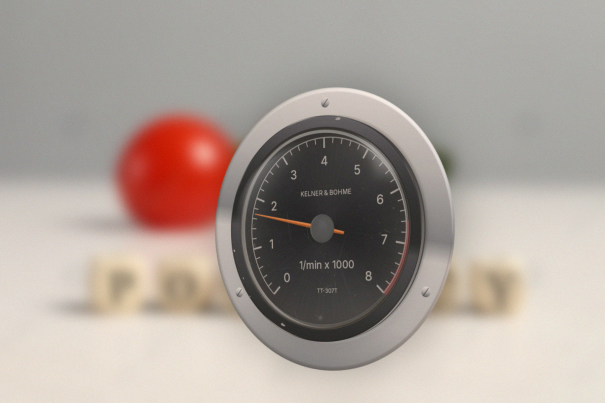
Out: 1700
